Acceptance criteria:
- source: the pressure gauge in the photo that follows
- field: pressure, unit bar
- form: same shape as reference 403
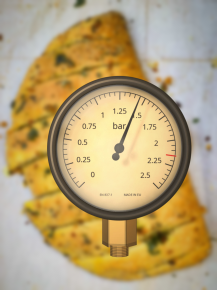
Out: 1.45
